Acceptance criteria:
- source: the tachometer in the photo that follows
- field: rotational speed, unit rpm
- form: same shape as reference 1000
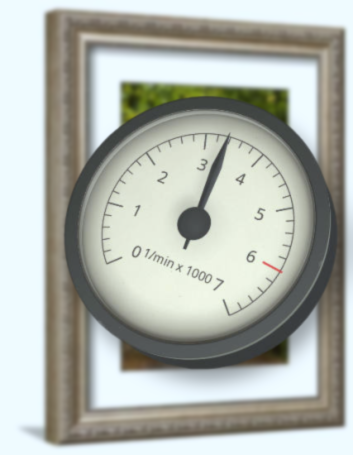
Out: 3400
